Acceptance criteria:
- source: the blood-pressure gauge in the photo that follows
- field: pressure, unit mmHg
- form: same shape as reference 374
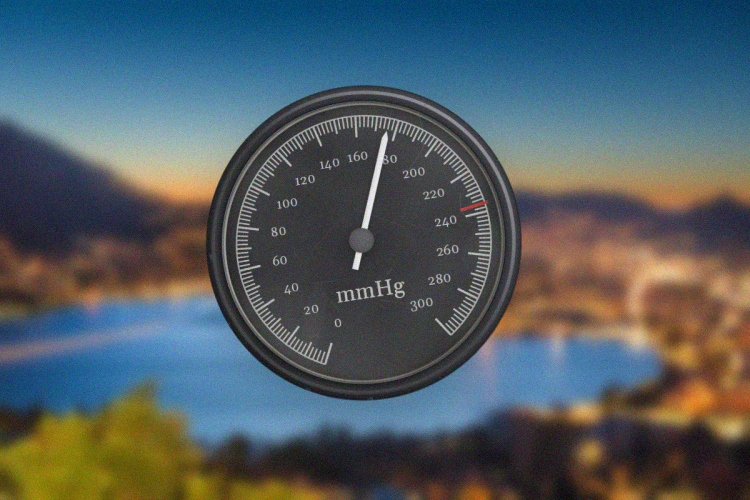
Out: 176
